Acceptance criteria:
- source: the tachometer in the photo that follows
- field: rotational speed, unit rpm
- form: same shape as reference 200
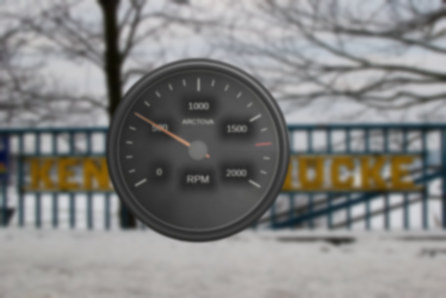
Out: 500
